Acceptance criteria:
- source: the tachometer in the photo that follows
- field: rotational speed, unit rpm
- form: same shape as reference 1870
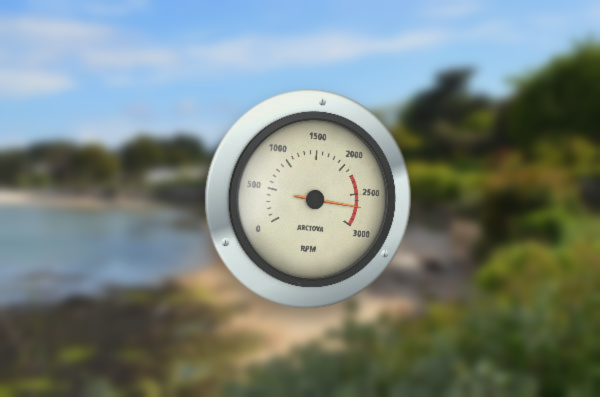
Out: 2700
